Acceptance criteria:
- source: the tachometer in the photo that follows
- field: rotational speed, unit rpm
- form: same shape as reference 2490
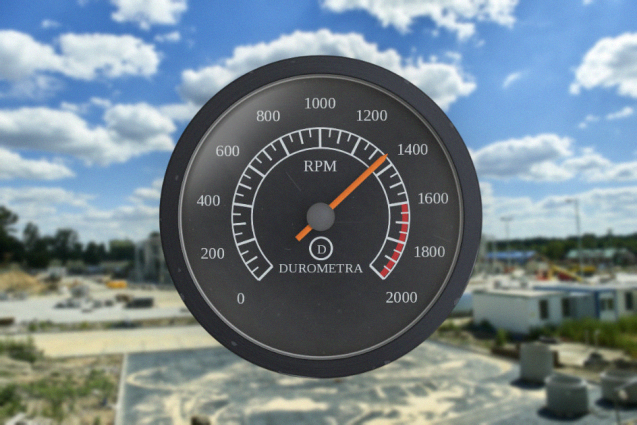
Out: 1350
